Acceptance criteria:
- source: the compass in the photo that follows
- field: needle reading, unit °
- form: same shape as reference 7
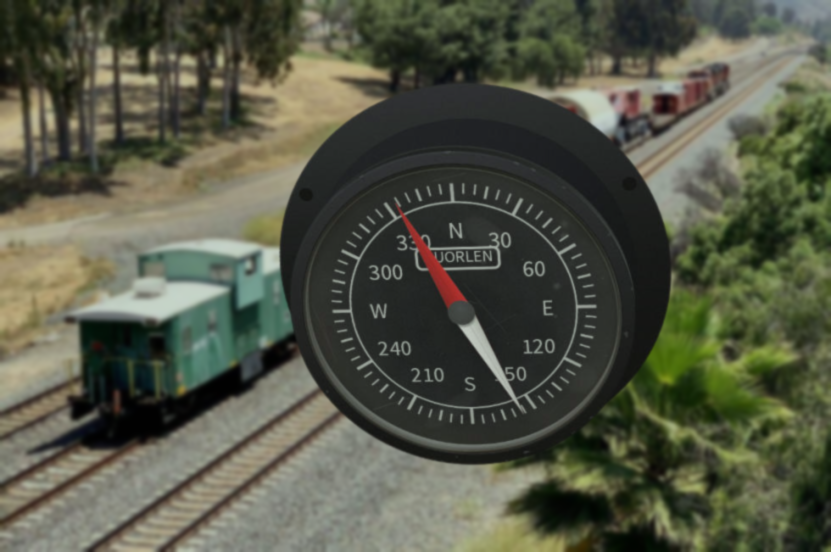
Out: 335
